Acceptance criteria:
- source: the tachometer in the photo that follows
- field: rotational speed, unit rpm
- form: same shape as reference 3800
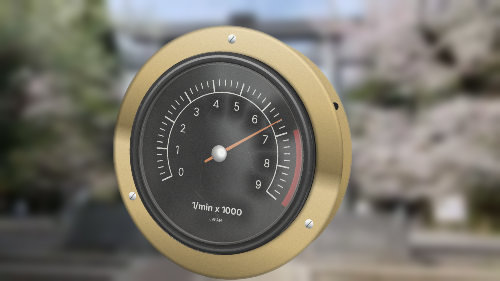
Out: 6600
